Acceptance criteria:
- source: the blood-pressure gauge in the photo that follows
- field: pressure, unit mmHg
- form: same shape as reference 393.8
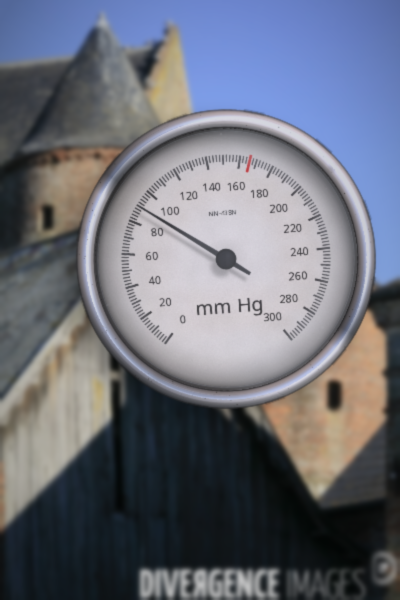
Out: 90
